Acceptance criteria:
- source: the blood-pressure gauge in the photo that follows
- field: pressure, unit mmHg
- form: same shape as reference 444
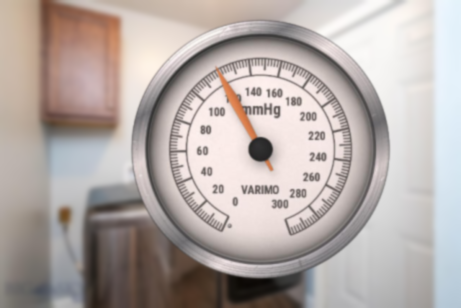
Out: 120
